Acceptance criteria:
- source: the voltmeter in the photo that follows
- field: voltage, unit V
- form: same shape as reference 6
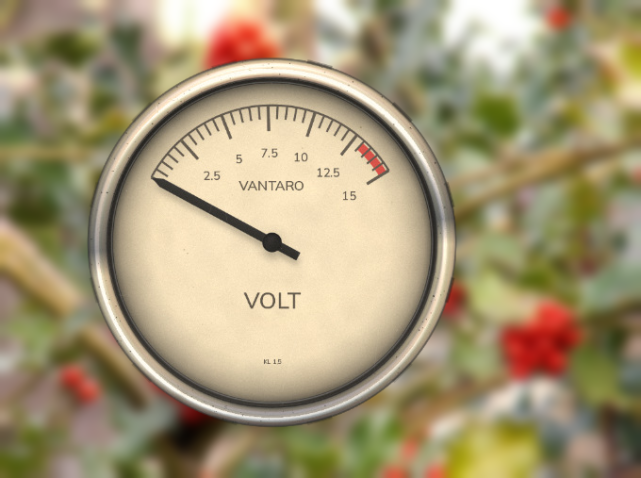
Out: 0
